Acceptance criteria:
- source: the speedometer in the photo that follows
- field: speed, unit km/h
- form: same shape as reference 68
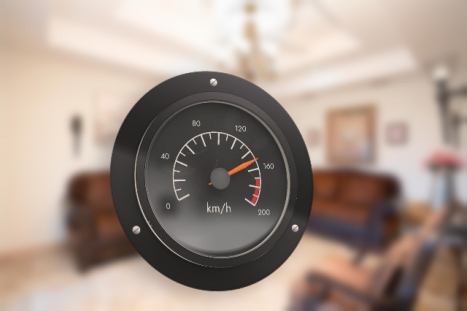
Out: 150
